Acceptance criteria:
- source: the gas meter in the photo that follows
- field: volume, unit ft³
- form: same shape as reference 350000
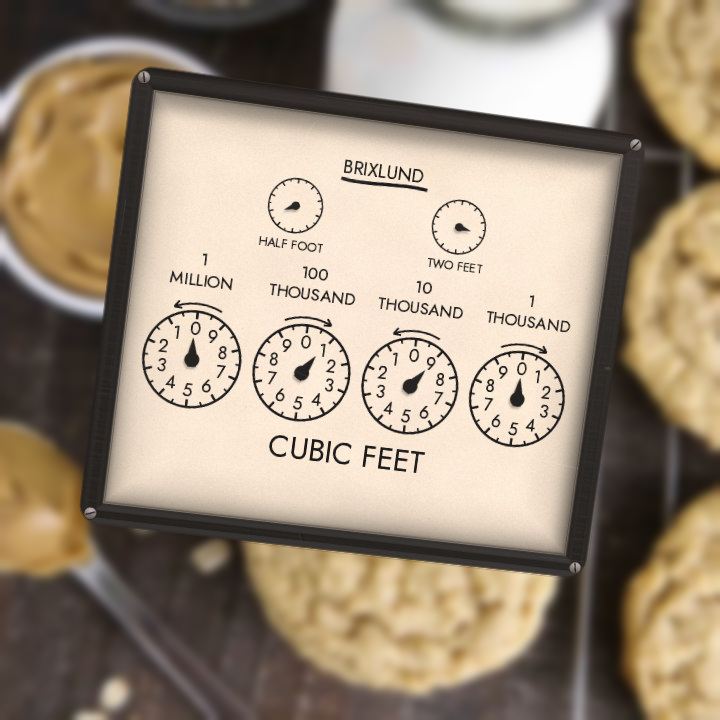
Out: 9000
